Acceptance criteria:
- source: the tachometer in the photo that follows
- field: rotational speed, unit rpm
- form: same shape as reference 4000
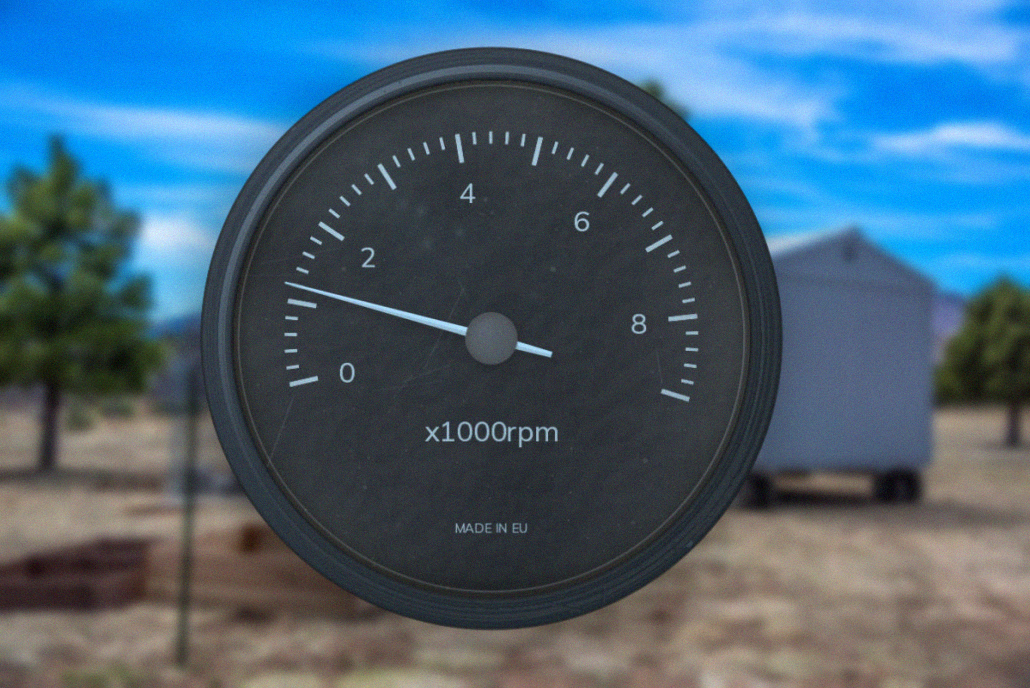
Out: 1200
